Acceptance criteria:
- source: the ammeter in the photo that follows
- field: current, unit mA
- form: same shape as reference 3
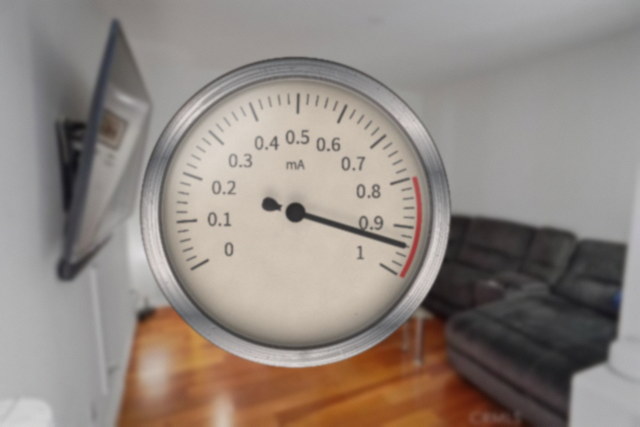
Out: 0.94
